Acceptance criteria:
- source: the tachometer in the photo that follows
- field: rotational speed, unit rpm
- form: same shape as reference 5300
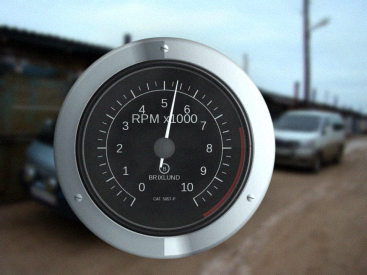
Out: 5375
